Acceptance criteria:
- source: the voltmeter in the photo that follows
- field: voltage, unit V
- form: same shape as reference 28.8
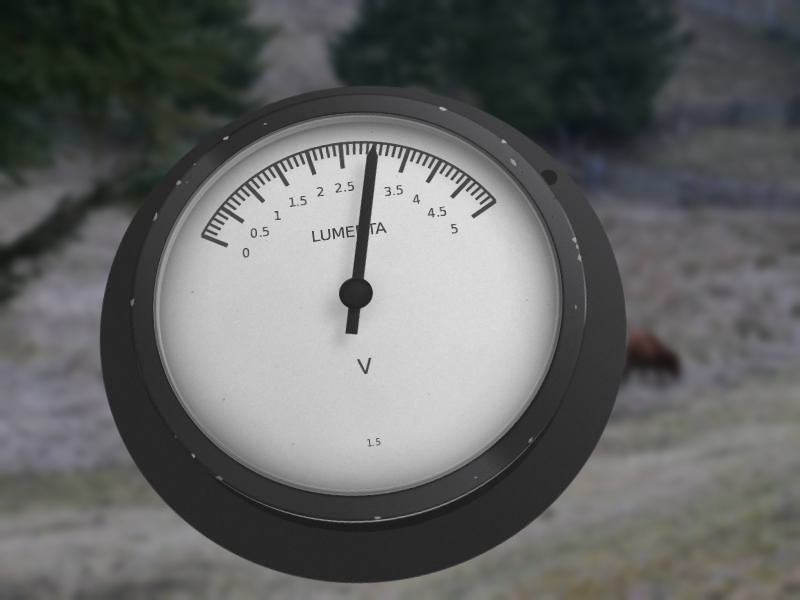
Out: 3
